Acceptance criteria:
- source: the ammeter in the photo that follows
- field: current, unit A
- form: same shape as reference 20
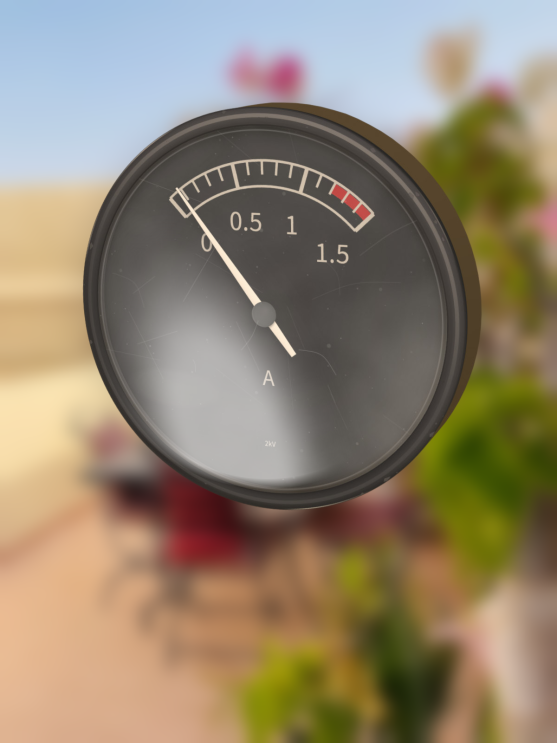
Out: 0.1
